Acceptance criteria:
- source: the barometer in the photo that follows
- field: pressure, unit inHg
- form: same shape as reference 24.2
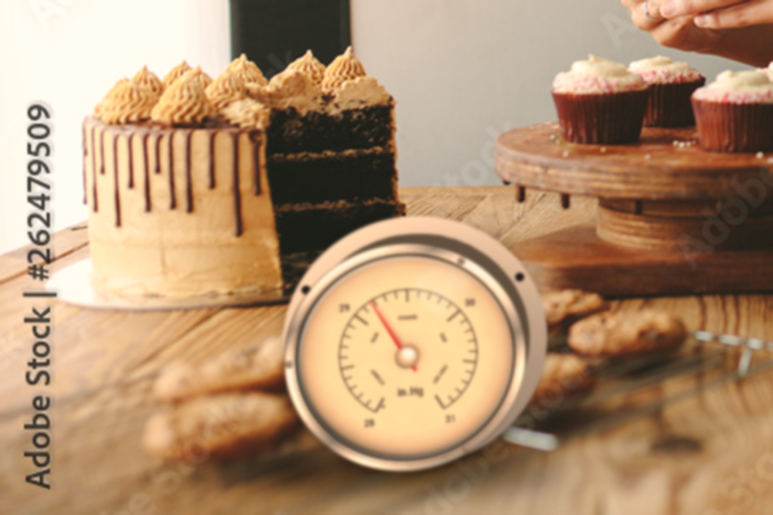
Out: 29.2
